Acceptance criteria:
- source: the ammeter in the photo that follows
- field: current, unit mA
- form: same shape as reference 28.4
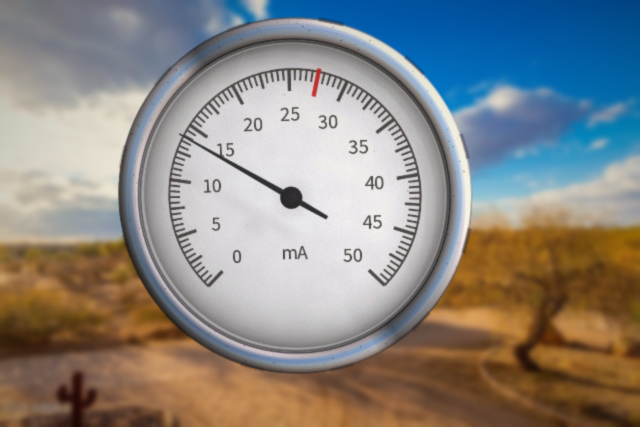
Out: 14
